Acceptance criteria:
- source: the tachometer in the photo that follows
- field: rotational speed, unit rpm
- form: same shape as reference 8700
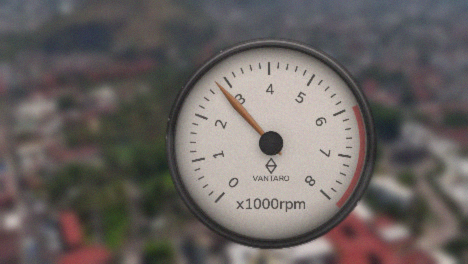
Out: 2800
